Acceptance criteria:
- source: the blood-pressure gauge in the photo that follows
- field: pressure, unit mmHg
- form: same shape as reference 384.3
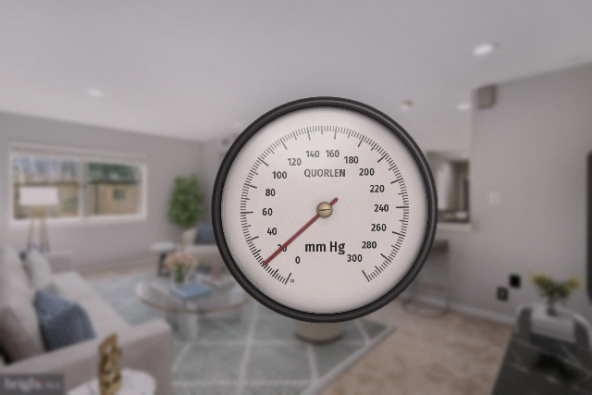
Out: 20
